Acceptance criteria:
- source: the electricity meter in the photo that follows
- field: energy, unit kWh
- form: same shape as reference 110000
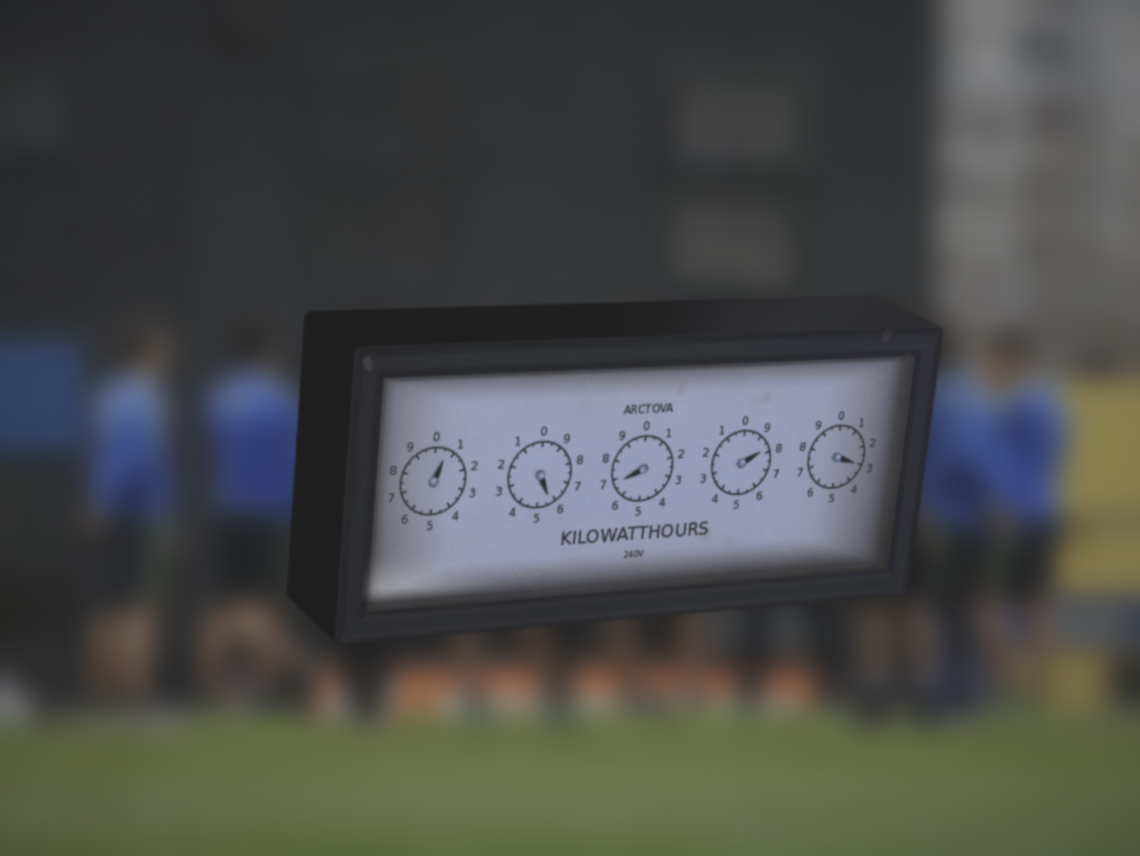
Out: 5683
